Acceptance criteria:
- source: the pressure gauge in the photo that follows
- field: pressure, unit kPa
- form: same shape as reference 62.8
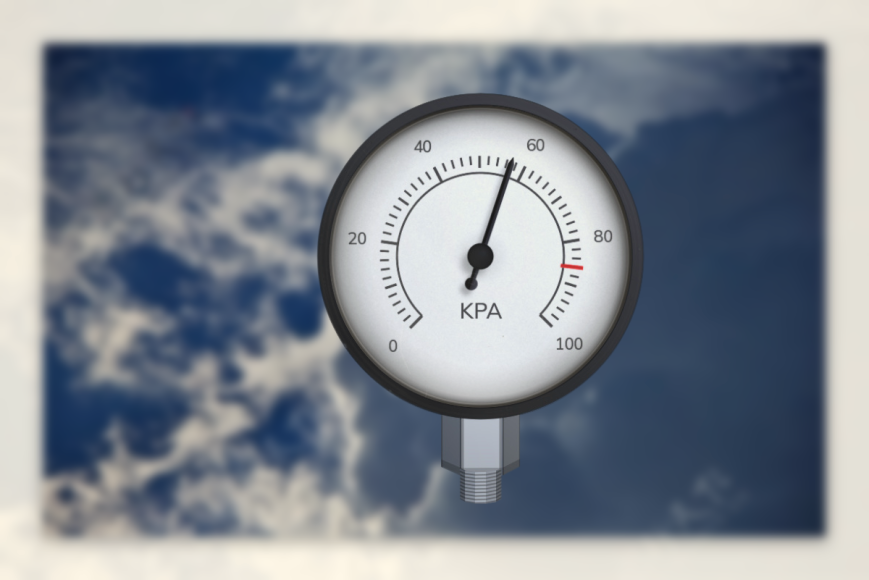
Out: 57
